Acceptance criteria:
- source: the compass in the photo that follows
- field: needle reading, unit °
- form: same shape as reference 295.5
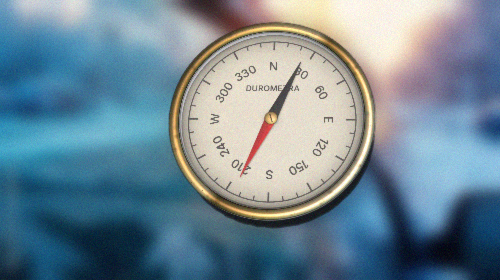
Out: 205
